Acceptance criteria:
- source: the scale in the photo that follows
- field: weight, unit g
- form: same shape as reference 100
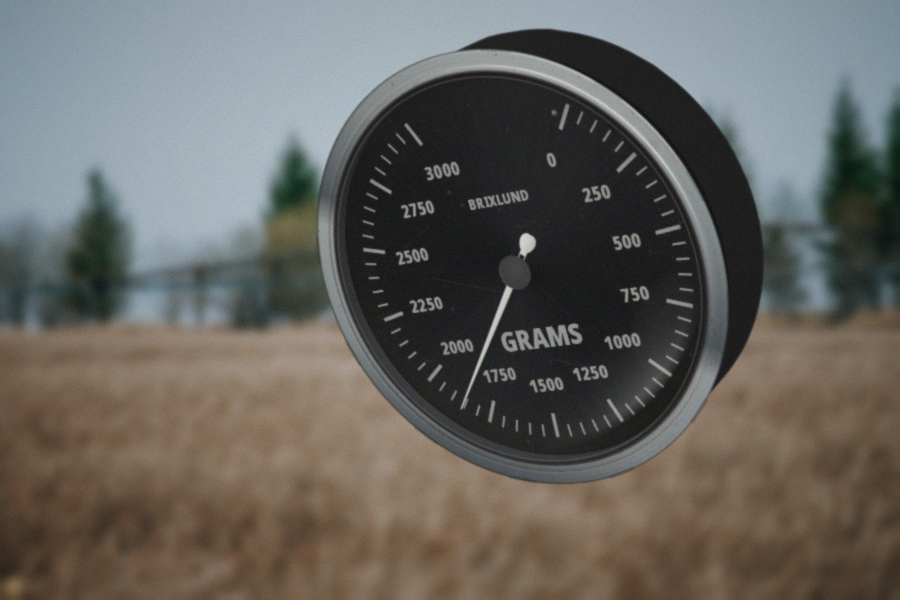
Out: 1850
